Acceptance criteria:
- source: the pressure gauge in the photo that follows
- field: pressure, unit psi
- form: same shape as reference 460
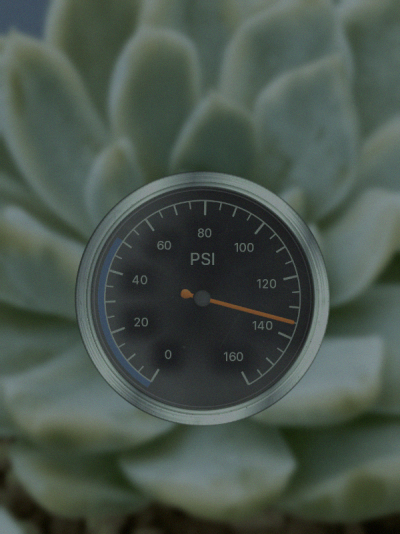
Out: 135
